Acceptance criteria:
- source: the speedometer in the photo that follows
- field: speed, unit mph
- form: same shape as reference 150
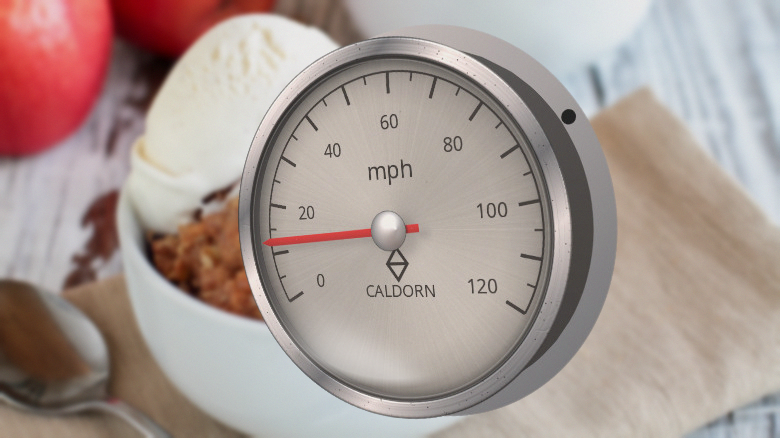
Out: 12.5
